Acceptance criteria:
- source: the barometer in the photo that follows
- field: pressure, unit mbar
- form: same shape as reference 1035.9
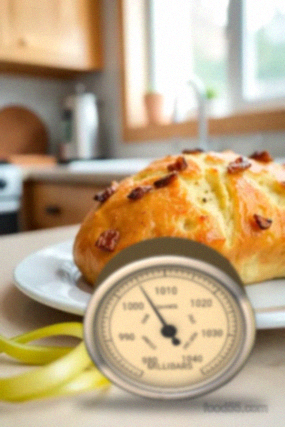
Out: 1005
